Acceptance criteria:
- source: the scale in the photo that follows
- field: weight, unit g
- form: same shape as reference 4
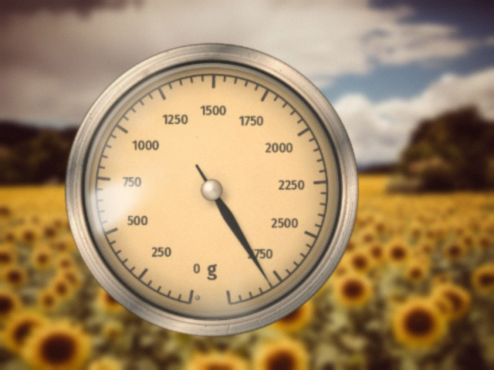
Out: 2800
